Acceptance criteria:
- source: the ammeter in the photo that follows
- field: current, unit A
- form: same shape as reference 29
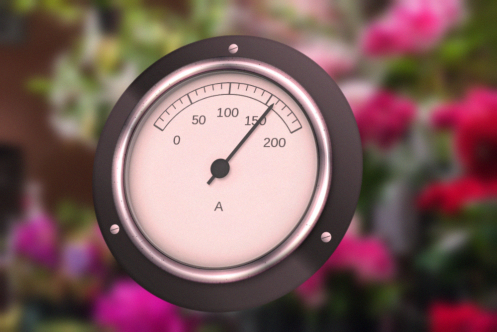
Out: 160
